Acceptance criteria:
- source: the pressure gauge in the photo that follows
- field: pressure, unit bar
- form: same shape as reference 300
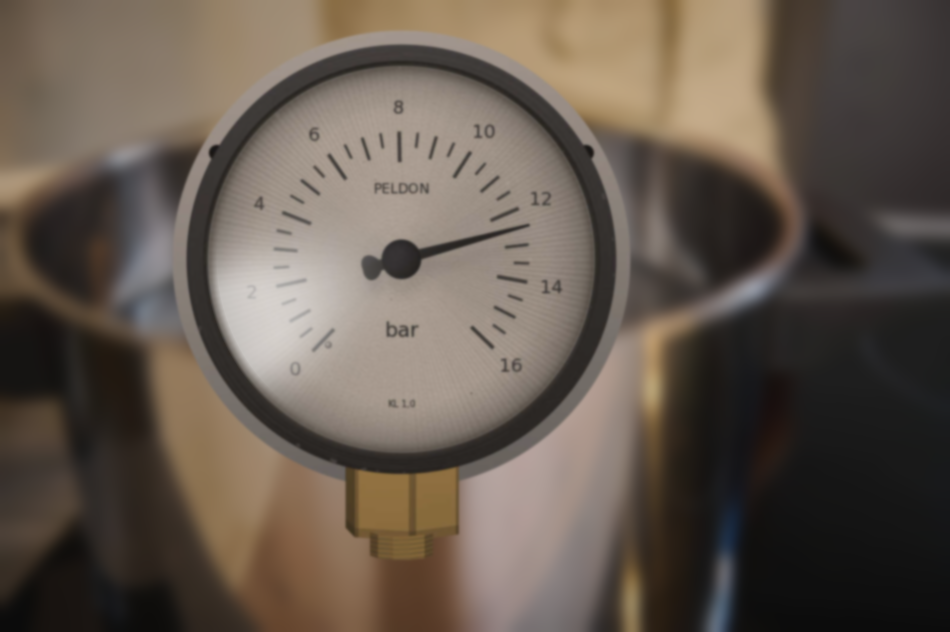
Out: 12.5
